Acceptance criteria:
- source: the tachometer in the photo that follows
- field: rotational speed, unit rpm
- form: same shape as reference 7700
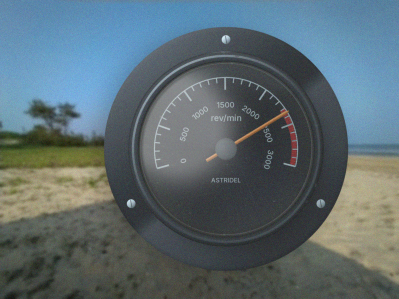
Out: 2350
